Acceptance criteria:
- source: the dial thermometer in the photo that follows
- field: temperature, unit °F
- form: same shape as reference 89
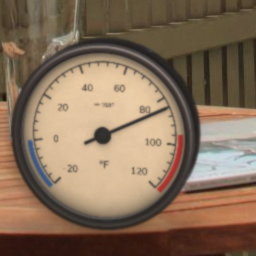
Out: 84
